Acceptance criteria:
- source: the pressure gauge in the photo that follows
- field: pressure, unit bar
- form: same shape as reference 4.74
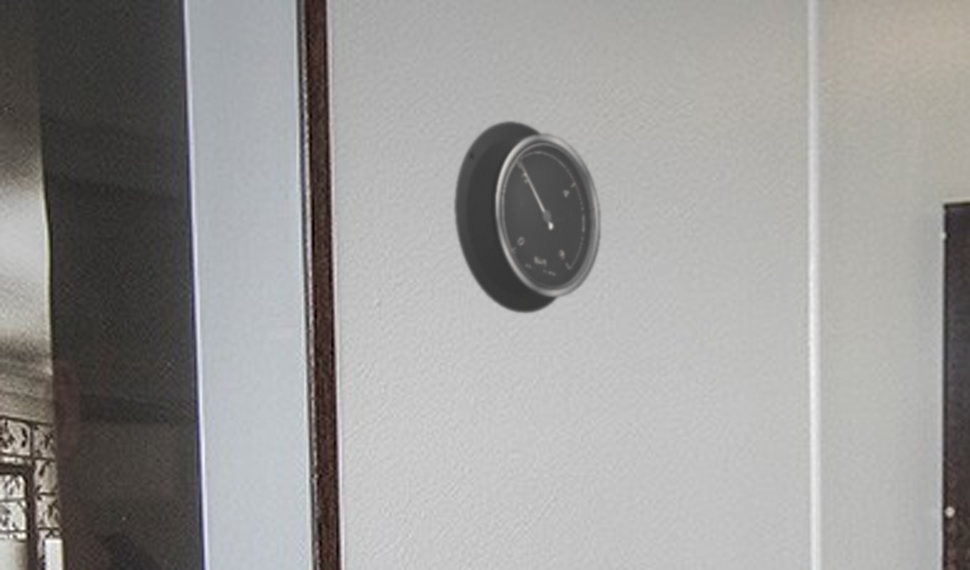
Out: 2
